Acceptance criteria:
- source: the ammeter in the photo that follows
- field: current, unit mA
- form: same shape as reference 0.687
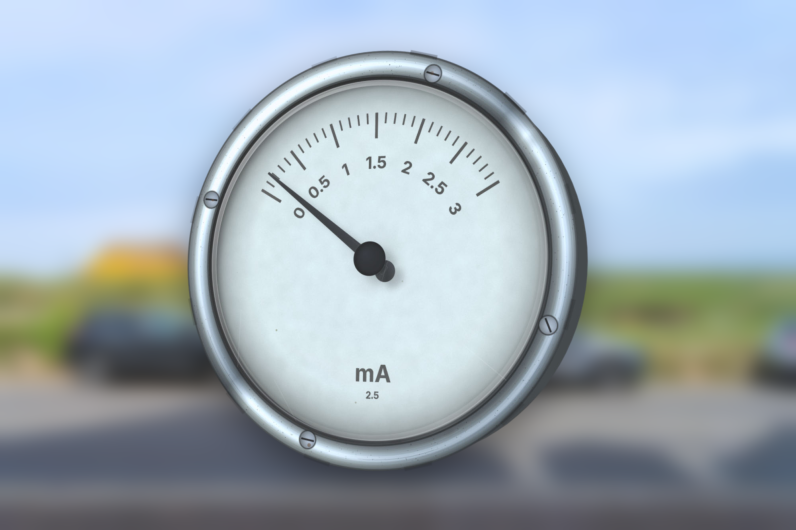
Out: 0.2
